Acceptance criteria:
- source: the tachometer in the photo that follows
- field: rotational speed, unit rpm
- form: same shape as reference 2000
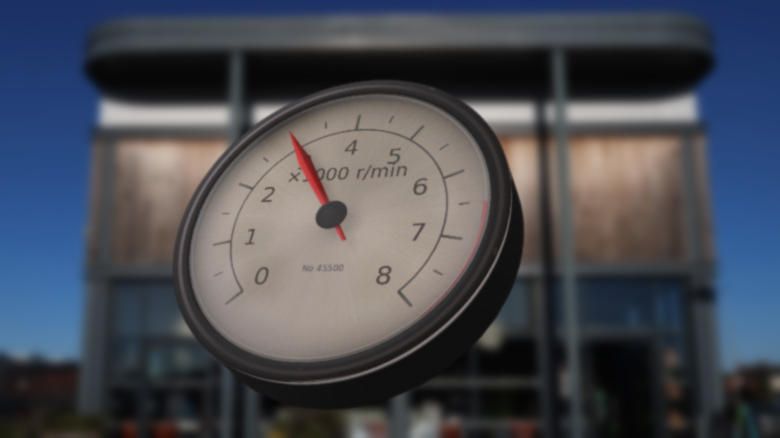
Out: 3000
